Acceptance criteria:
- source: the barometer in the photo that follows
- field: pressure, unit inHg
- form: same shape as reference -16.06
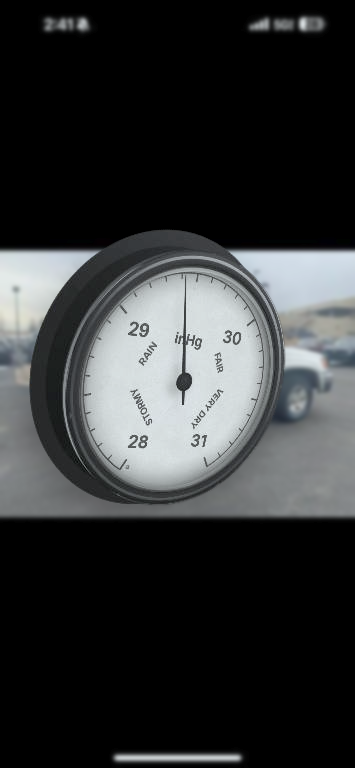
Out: 29.4
